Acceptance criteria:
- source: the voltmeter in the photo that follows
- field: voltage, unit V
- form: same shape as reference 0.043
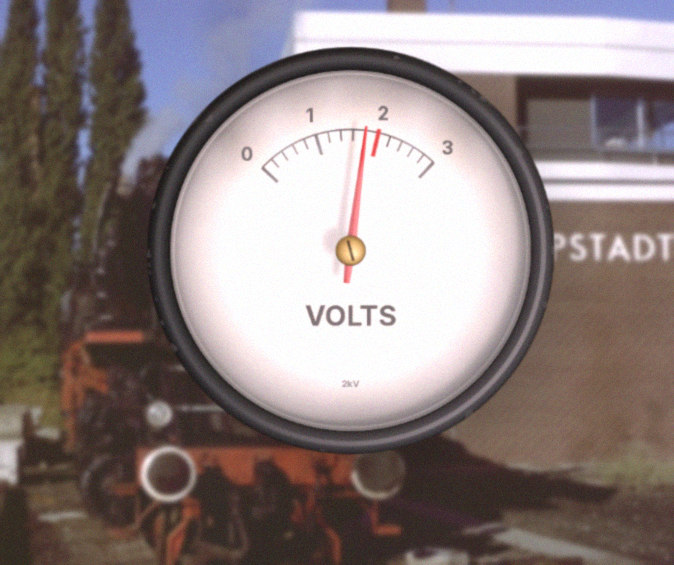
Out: 1.8
